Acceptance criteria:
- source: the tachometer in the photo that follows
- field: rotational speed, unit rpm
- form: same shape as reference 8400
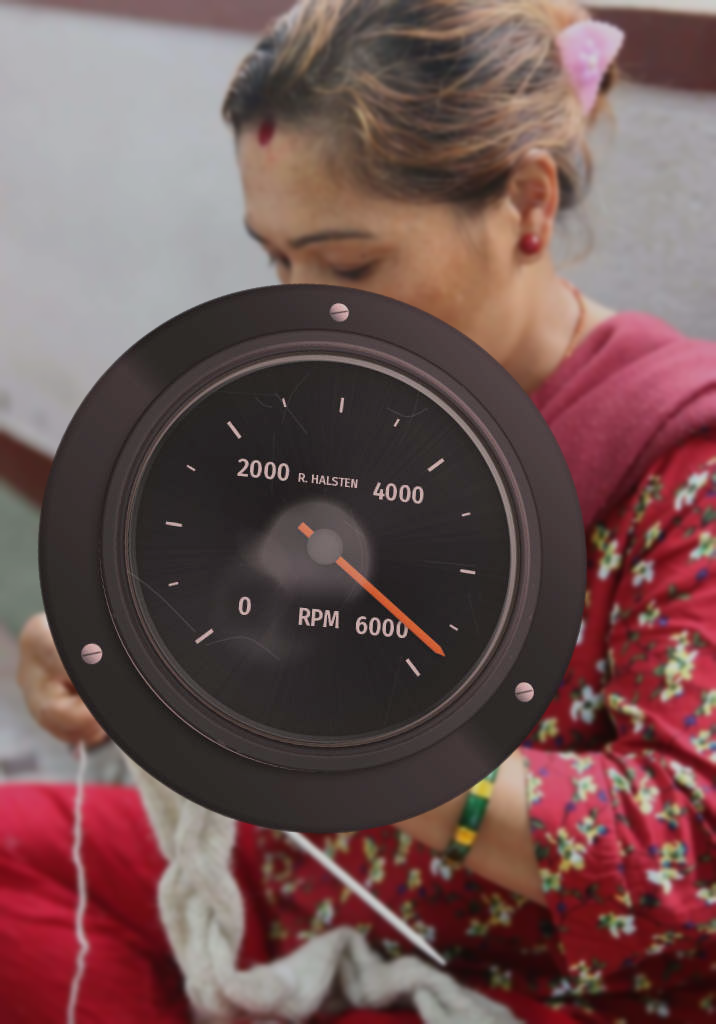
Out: 5750
